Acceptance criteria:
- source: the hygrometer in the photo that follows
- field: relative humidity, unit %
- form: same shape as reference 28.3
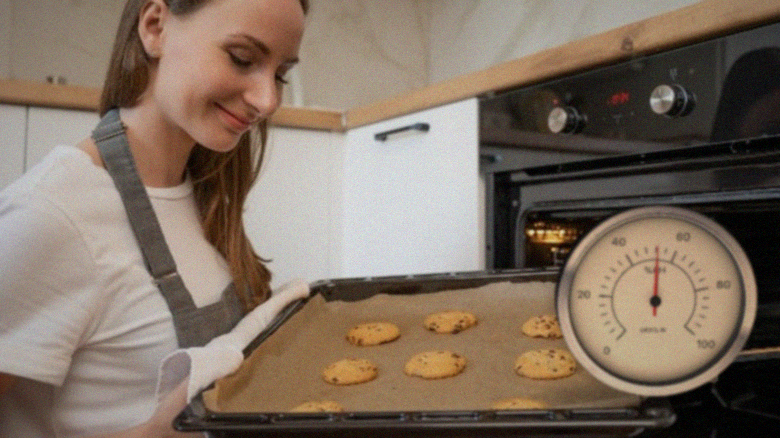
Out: 52
